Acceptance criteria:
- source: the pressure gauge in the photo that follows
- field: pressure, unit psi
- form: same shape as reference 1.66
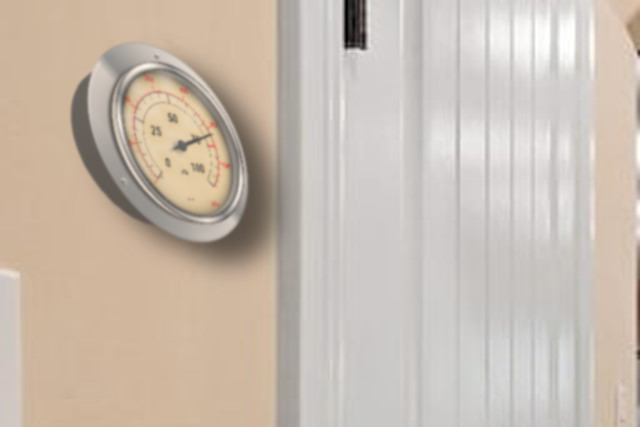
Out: 75
